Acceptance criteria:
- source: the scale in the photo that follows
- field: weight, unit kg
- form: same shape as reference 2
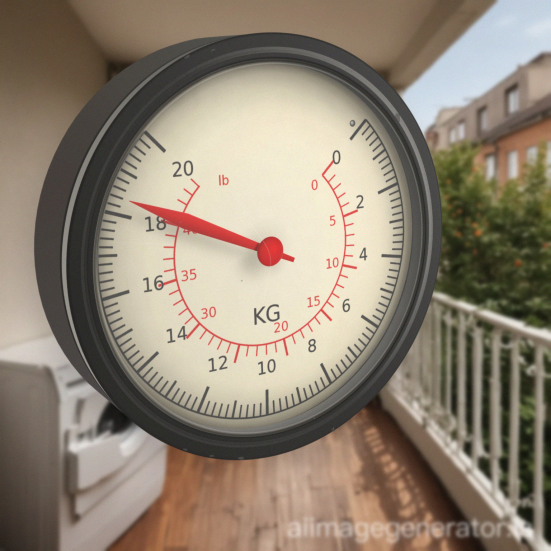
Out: 18.4
